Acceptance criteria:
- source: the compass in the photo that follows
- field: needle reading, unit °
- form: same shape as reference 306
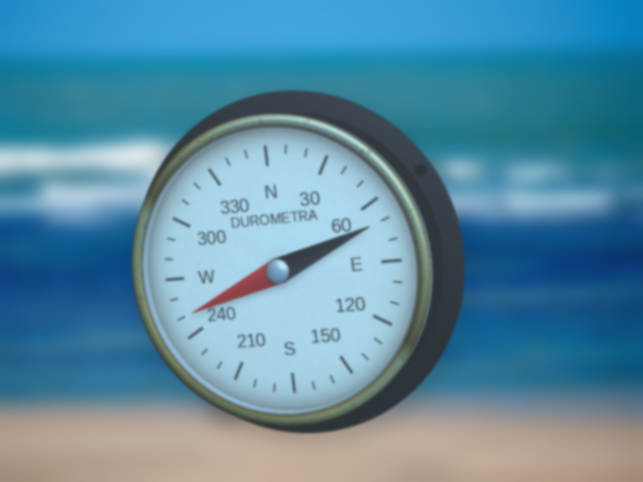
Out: 250
